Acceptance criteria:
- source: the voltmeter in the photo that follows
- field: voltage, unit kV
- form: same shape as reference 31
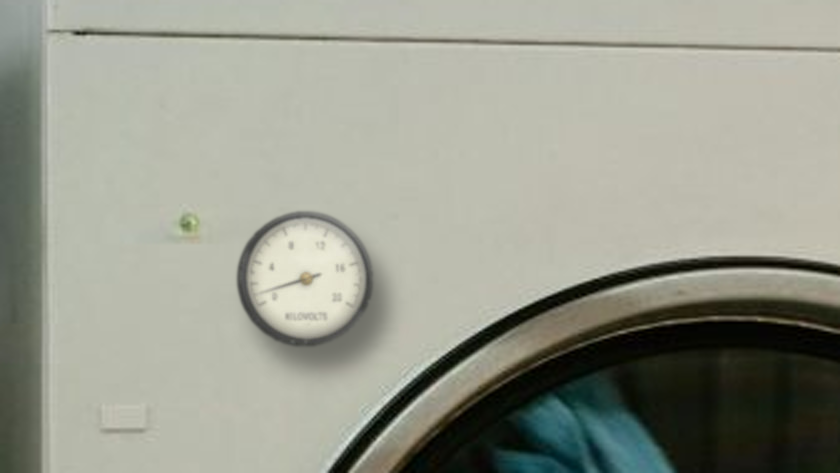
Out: 1
